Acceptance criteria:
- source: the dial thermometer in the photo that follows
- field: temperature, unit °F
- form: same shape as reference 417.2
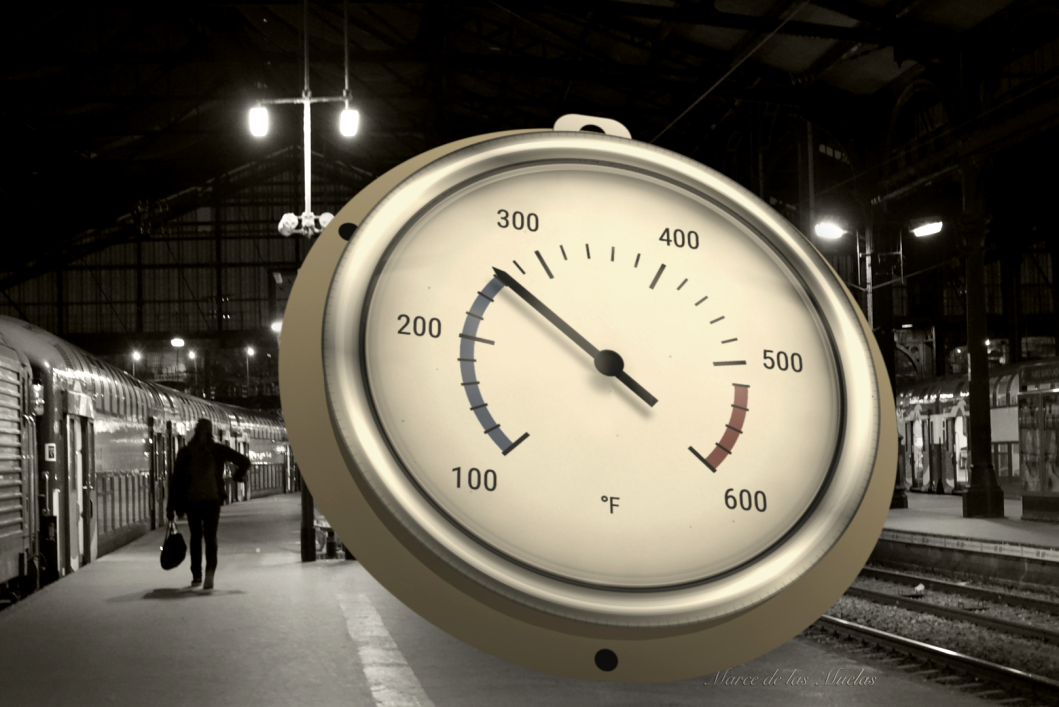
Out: 260
